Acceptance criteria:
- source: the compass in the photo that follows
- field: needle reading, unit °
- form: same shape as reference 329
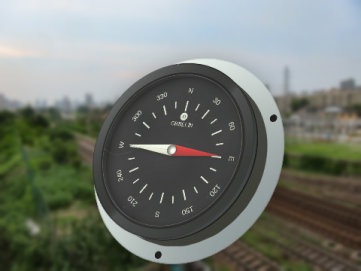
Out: 90
